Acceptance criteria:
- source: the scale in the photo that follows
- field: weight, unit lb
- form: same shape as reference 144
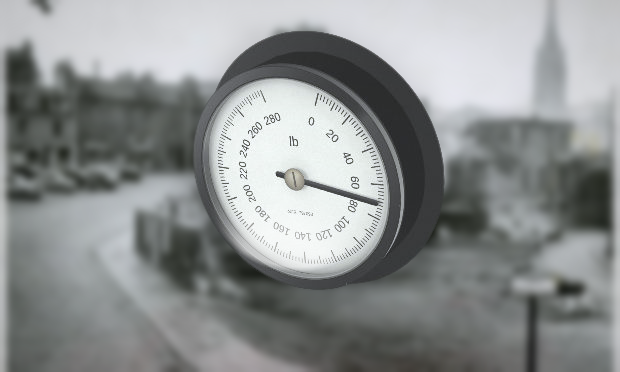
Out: 70
